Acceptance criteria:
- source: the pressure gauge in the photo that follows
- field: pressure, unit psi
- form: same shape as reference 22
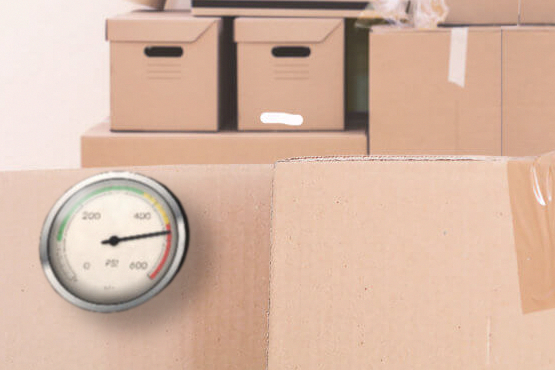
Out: 480
